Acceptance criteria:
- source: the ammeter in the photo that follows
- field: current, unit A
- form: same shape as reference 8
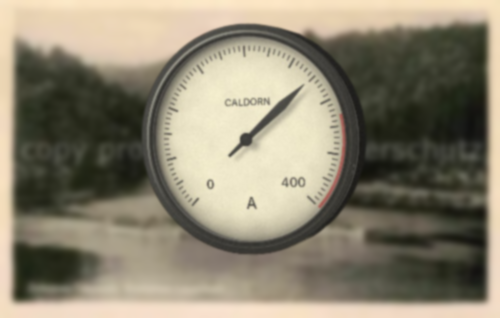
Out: 275
